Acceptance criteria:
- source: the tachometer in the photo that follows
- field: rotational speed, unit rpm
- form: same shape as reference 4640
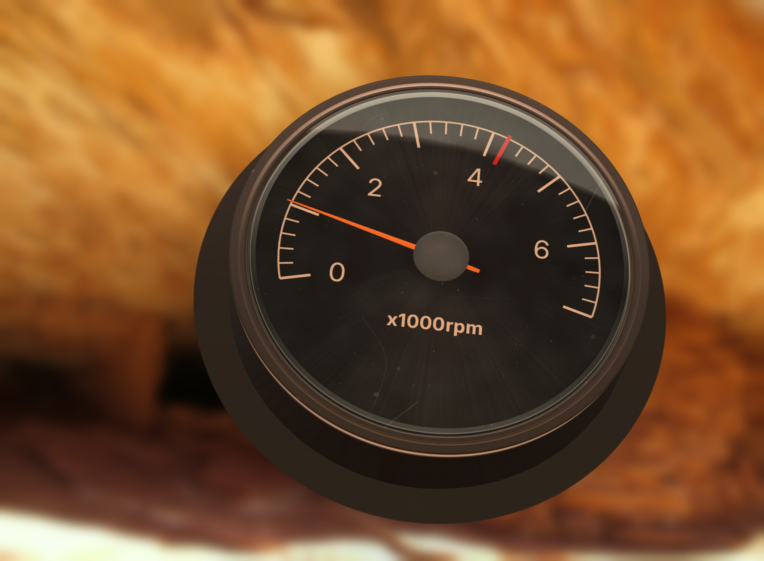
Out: 1000
